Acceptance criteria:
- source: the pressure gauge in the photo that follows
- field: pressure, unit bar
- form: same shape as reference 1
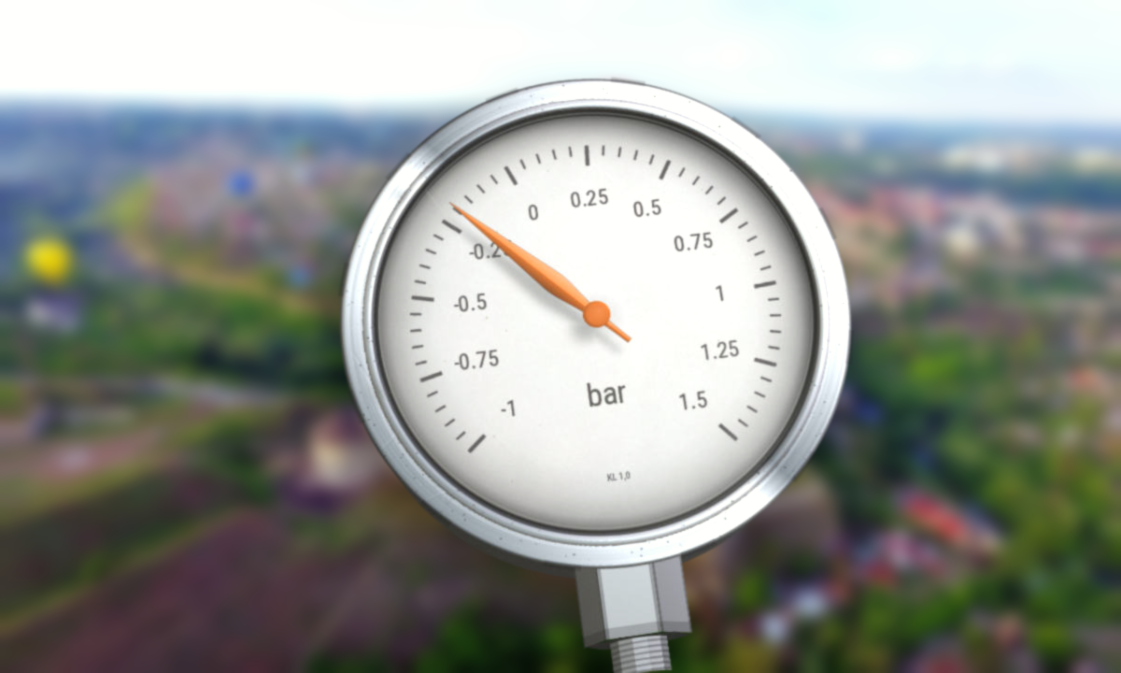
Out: -0.2
